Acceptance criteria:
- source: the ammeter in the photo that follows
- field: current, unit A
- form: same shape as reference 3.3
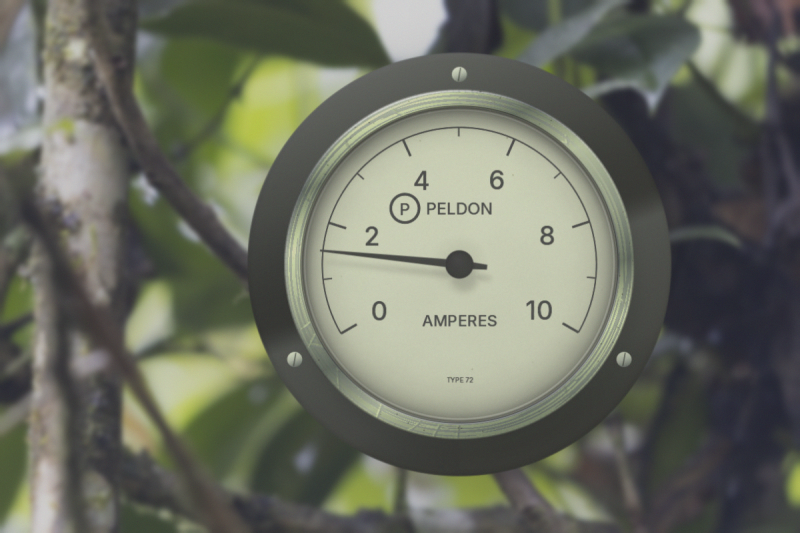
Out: 1.5
